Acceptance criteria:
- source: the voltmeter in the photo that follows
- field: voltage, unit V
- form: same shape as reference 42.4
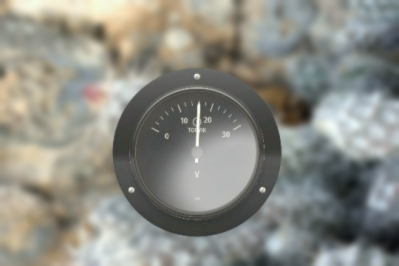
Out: 16
